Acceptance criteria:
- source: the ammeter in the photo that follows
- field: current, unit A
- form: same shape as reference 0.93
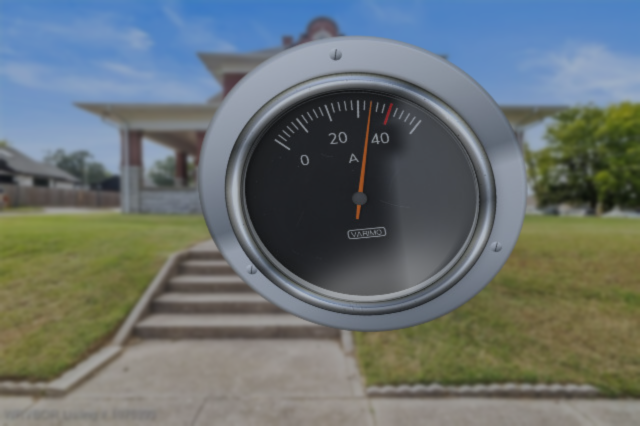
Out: 34
